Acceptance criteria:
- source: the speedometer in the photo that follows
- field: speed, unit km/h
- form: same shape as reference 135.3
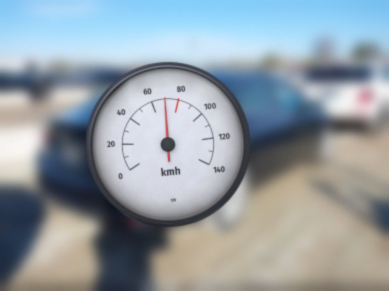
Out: 70
